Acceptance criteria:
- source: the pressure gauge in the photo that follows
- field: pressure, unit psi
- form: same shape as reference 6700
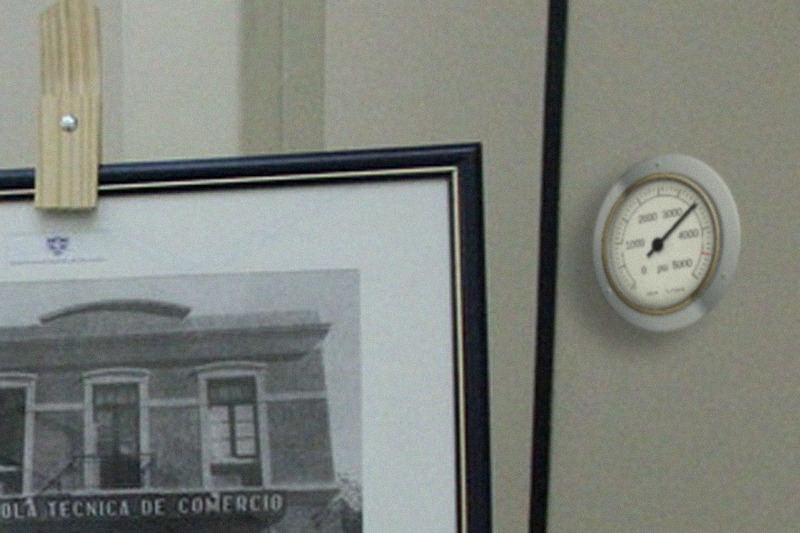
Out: 3500
